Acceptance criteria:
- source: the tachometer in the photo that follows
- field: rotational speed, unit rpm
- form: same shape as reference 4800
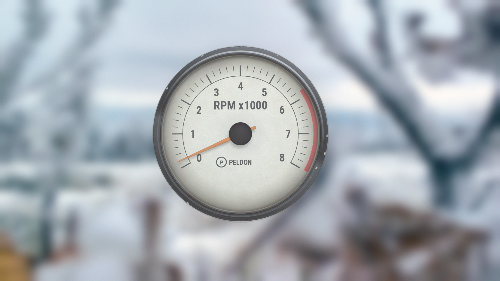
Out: 200
